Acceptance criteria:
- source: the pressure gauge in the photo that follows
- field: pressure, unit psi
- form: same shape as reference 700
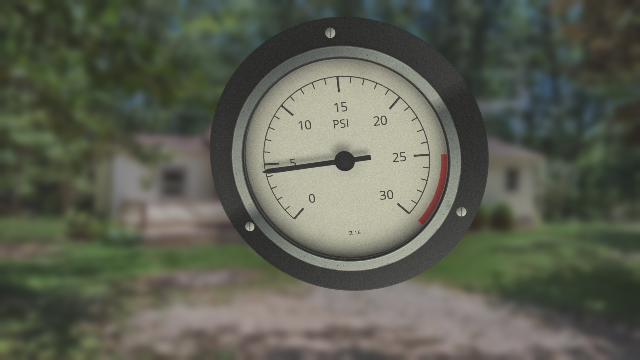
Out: 4.5
